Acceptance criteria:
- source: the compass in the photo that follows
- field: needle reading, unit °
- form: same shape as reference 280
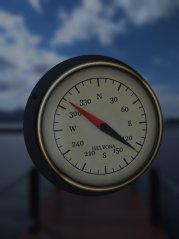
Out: 310
